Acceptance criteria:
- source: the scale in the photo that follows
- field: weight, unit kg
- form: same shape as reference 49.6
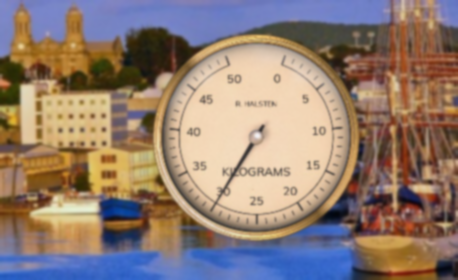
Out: 30
